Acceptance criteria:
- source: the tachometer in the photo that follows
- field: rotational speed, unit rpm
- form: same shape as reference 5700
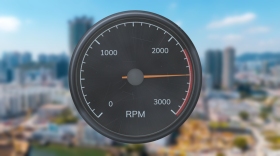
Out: 2500
